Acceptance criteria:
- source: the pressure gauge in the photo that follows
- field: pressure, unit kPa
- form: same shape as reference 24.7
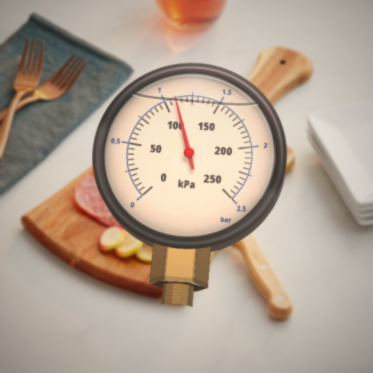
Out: 110
